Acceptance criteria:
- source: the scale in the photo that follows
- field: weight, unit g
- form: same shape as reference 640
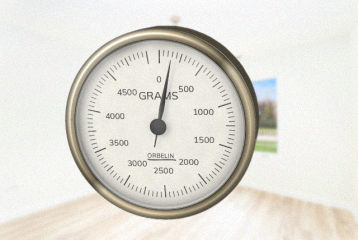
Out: 150
